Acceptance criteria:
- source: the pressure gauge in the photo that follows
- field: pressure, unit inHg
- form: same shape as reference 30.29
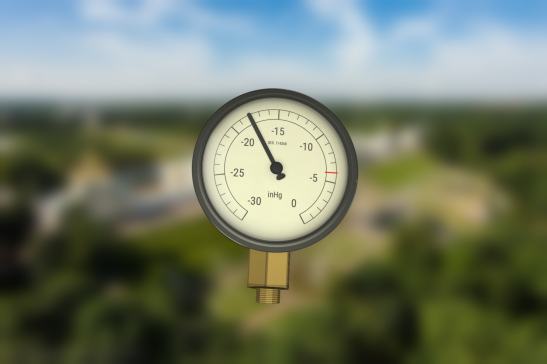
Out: -18
